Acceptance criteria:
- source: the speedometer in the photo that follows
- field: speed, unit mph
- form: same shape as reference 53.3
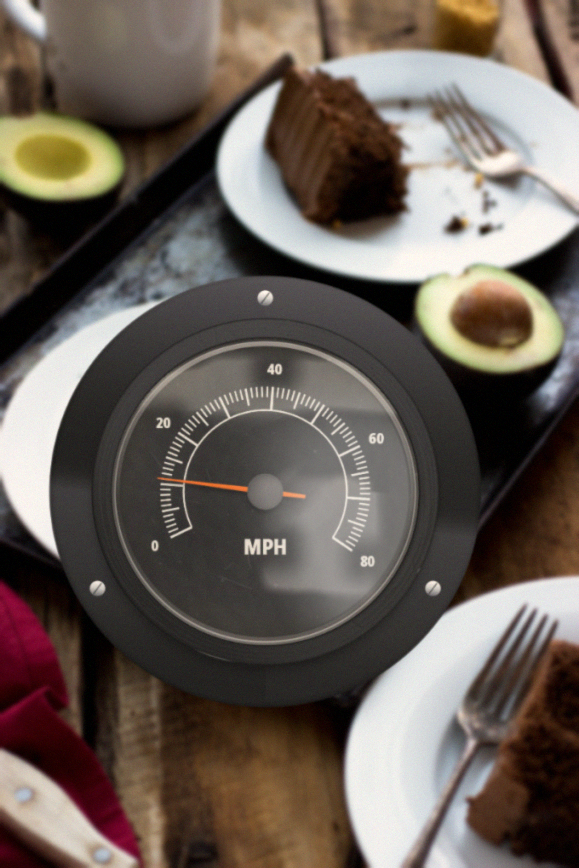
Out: 11
